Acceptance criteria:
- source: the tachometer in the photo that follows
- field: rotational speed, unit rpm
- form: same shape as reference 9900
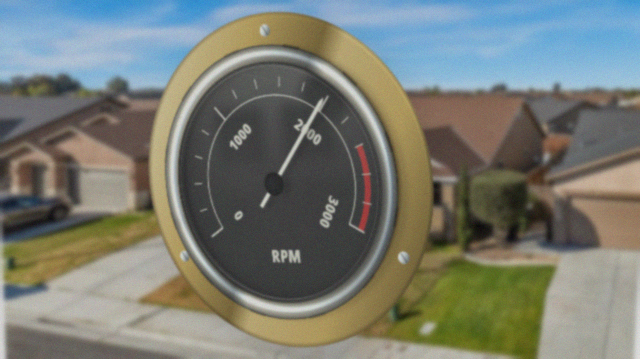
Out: 2000
